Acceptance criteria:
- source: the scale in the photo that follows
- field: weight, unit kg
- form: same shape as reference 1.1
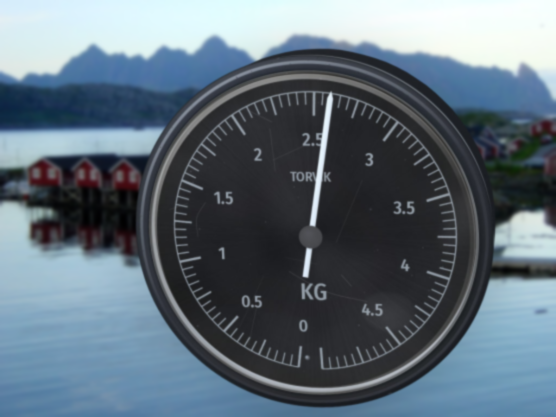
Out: 2.6
